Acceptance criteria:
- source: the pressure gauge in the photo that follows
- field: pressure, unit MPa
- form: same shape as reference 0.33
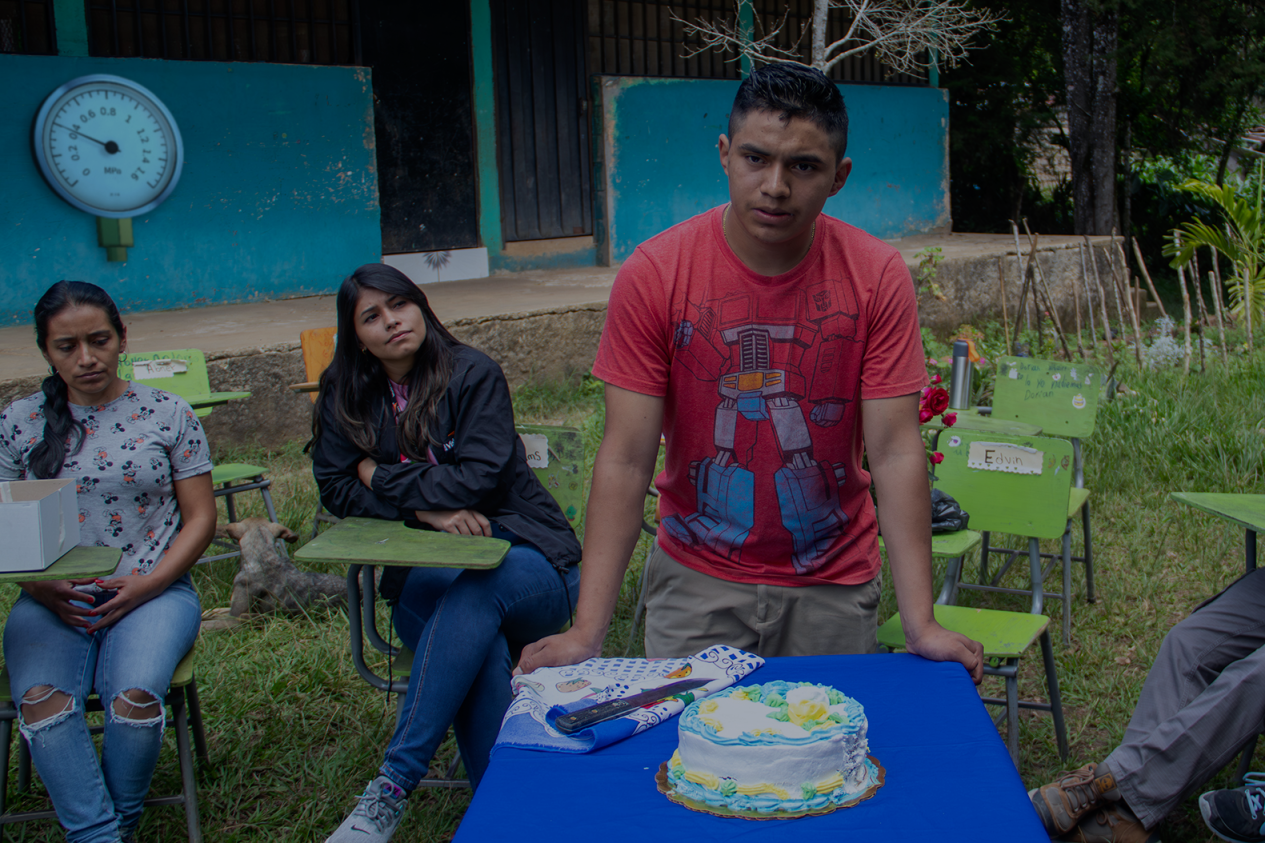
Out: 0.4
